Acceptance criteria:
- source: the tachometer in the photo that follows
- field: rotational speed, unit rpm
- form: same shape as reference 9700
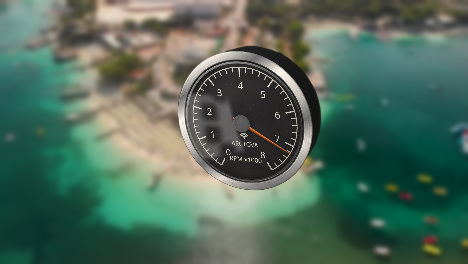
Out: 7200
